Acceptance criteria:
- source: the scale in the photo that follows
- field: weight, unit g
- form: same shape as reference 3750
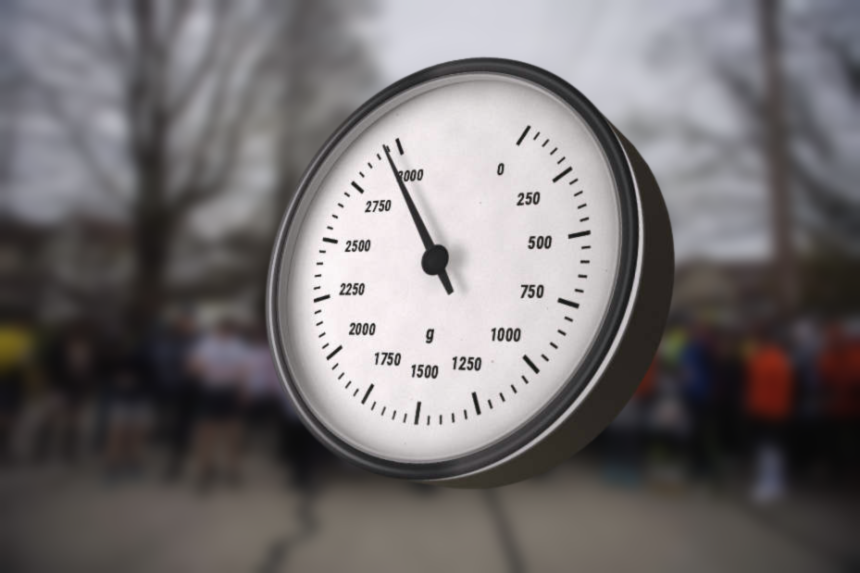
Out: 2950
